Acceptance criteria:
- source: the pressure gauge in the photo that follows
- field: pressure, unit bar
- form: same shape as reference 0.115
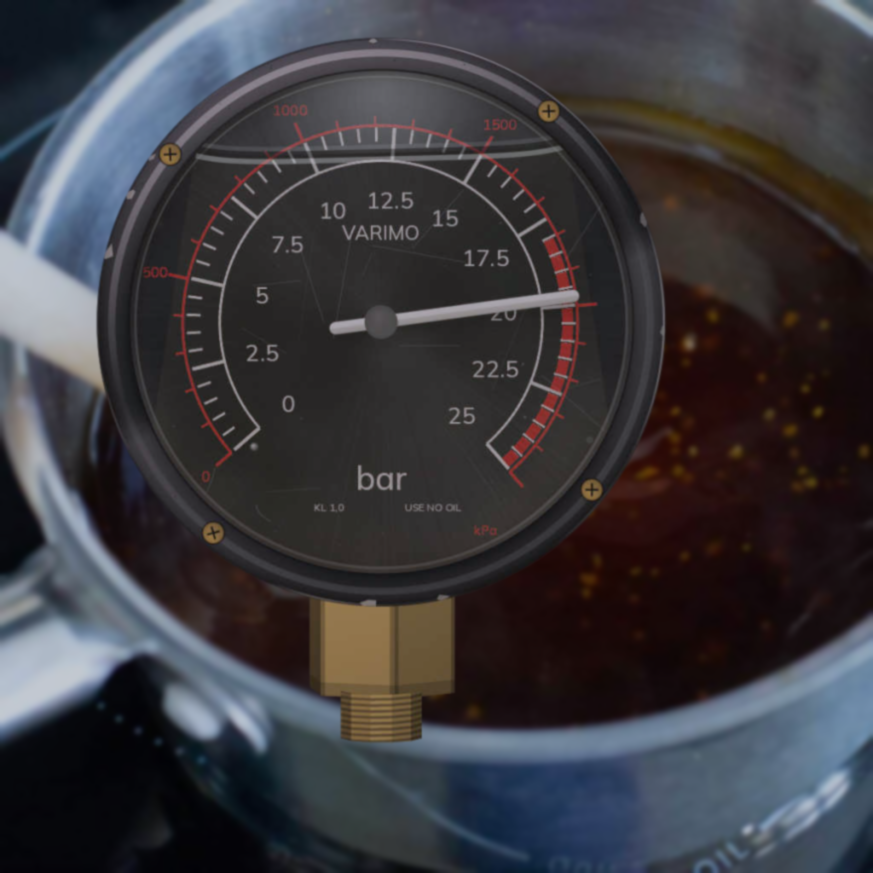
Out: 19.75
